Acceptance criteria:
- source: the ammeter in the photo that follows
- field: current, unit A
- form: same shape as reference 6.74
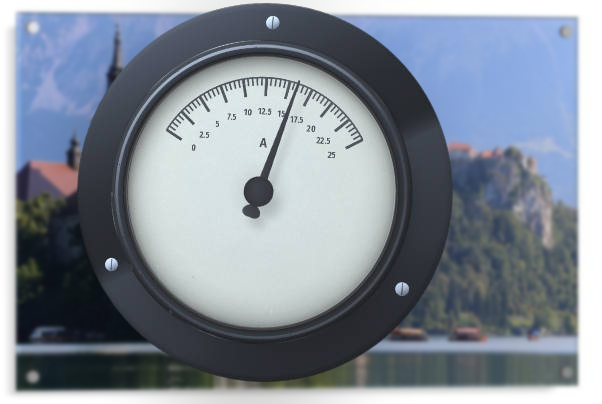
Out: 16
